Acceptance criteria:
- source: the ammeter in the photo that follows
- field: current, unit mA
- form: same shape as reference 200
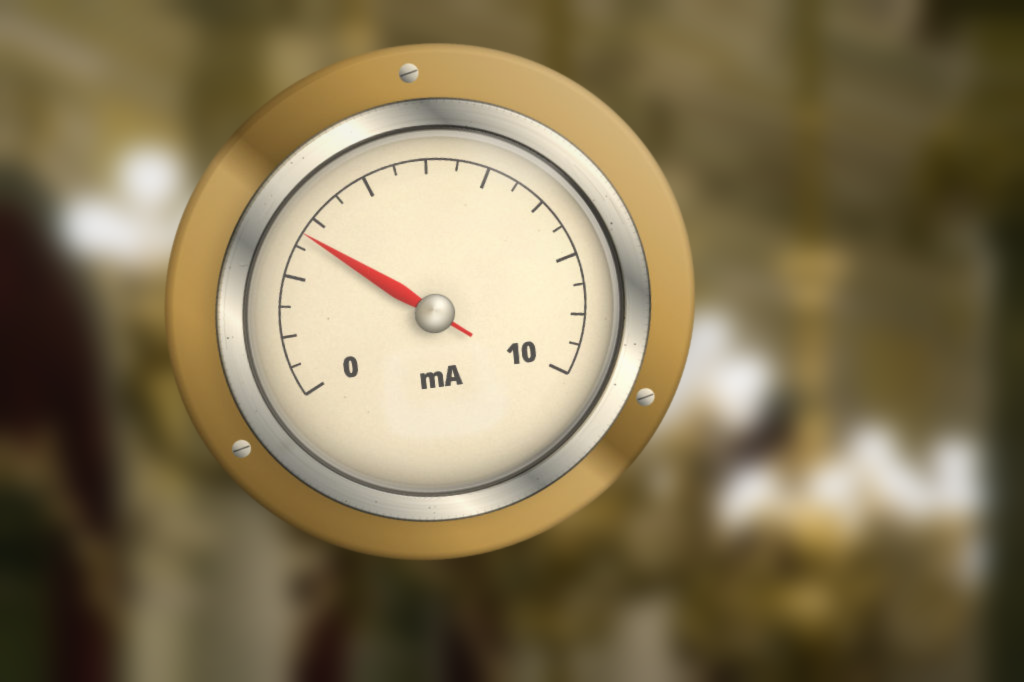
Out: 2.75
